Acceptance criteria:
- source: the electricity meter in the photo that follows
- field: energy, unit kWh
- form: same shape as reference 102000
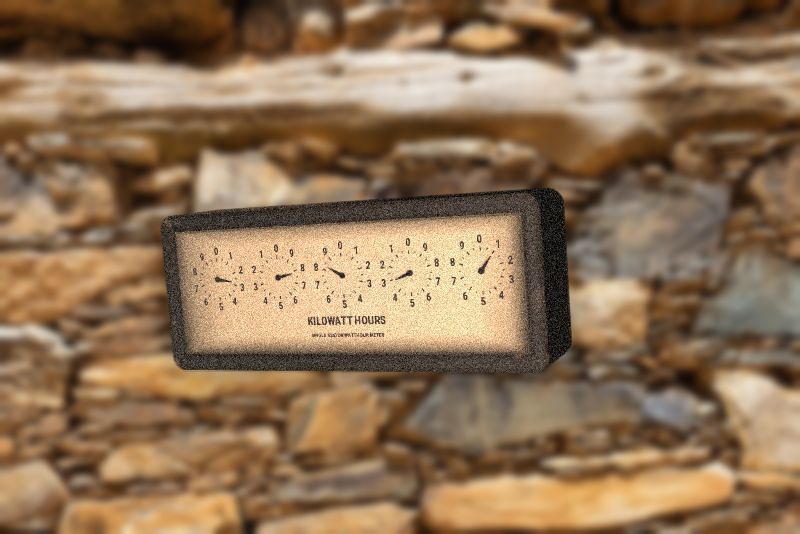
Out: 27831
